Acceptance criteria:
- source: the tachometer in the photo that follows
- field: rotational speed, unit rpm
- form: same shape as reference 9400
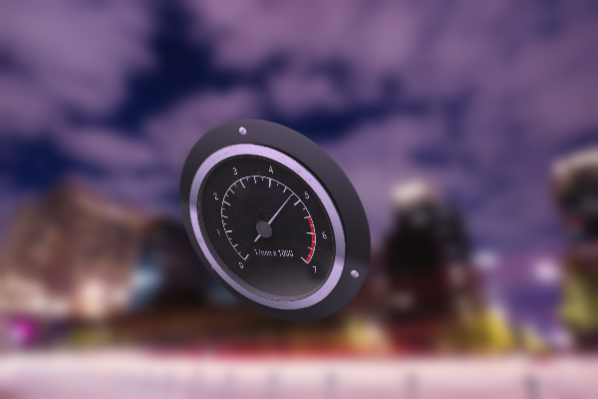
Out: 4750
